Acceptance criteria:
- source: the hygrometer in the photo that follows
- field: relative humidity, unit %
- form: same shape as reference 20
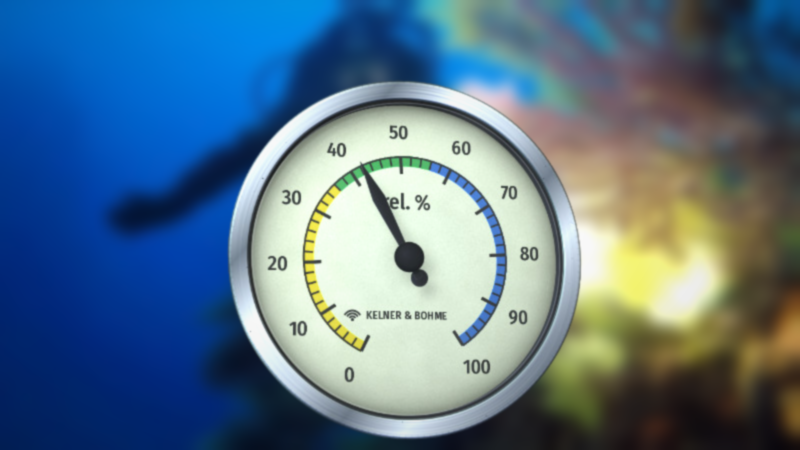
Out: 42
